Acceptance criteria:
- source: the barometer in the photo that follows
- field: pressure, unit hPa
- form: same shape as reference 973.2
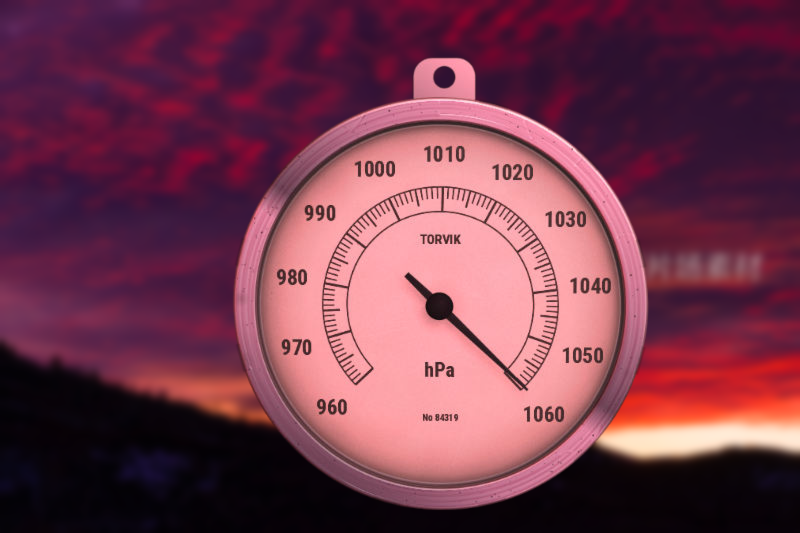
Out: 1059
